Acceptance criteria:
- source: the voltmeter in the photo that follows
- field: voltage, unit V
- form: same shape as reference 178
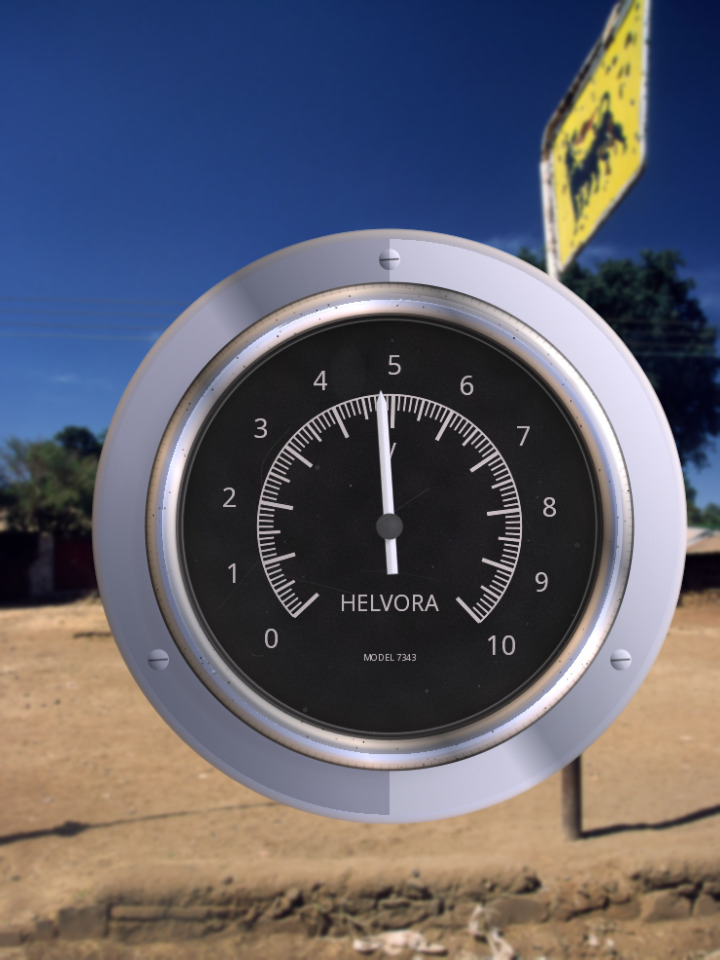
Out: 4.8
